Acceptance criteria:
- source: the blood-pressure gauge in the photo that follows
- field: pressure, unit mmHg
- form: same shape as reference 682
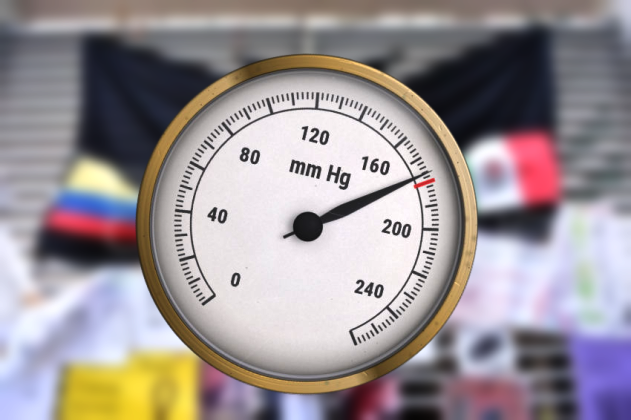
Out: 176
